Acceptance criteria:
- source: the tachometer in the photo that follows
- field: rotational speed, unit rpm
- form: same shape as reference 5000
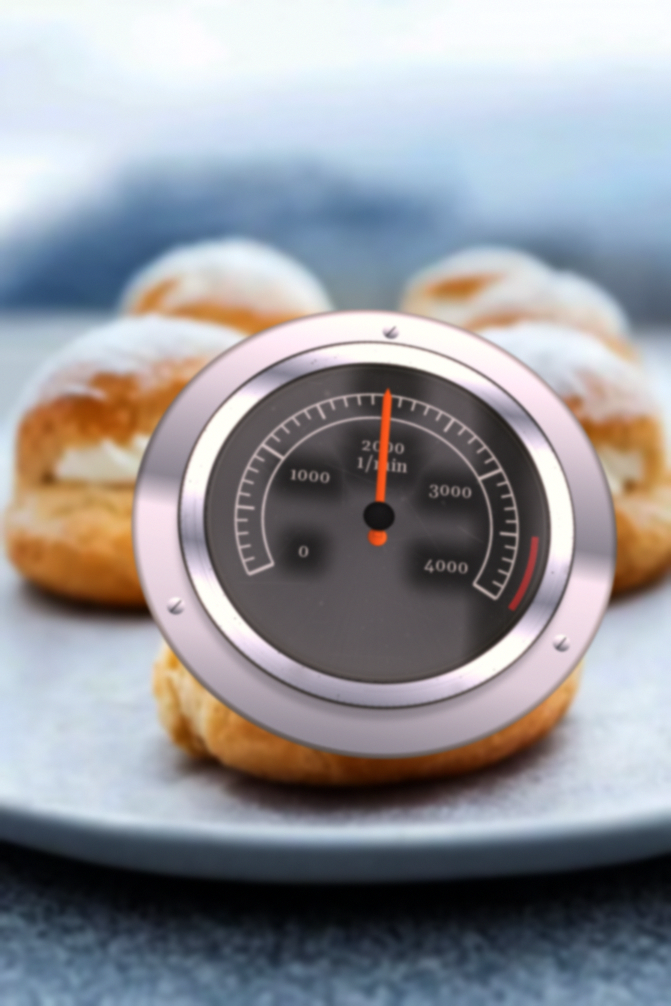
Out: 2000
